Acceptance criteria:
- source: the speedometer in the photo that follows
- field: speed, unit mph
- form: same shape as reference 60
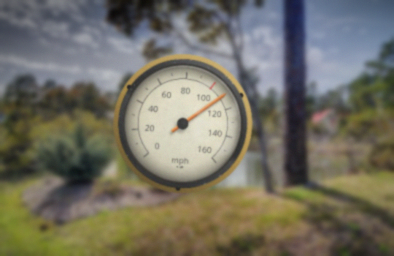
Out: 110
